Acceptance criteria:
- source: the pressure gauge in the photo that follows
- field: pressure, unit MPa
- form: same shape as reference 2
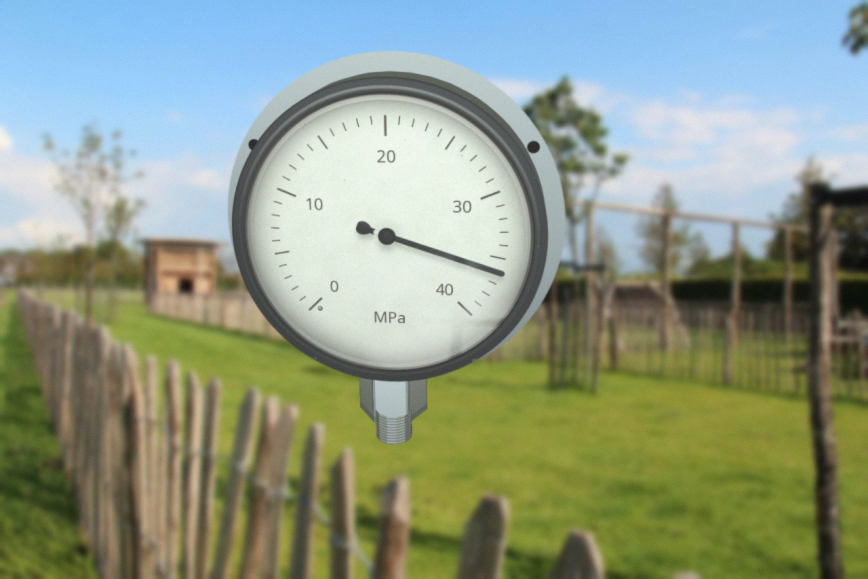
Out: 36
